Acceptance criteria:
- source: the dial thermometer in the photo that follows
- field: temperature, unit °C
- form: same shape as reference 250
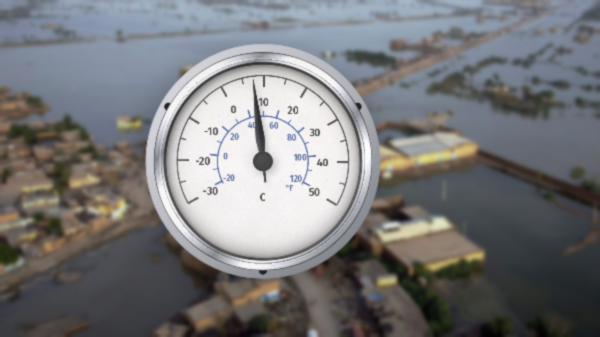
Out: 7.5
